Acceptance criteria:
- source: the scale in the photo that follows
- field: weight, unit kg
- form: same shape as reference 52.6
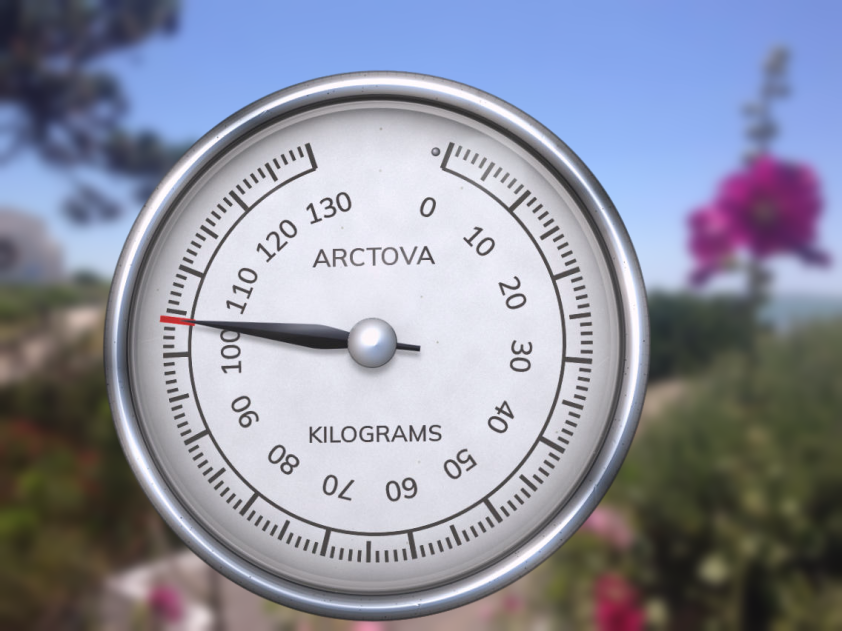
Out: 104
